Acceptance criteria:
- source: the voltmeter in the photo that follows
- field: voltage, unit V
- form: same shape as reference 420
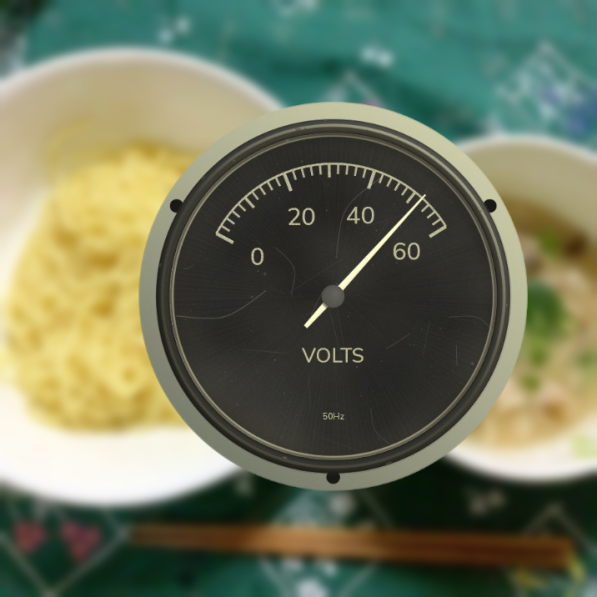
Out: 52
